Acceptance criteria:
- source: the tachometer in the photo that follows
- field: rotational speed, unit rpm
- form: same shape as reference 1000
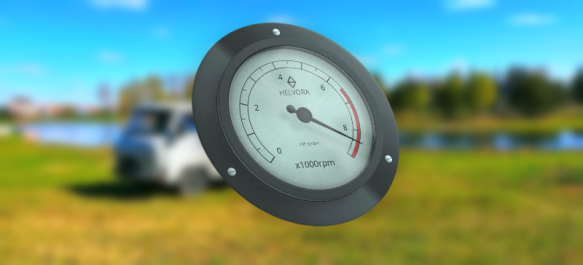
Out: 8500
